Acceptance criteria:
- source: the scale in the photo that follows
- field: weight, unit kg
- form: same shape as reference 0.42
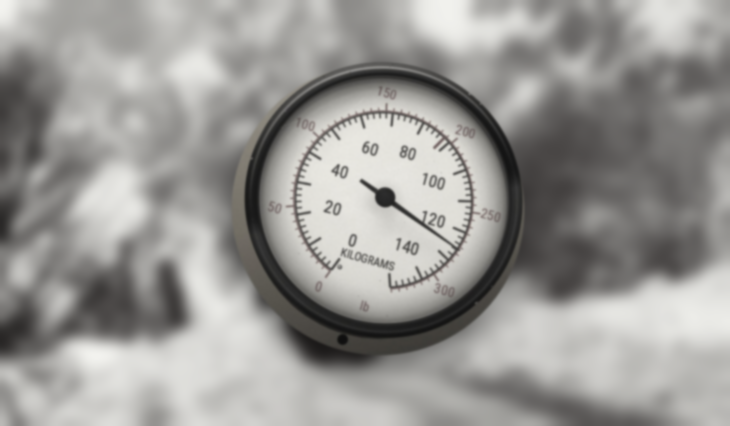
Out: 126
